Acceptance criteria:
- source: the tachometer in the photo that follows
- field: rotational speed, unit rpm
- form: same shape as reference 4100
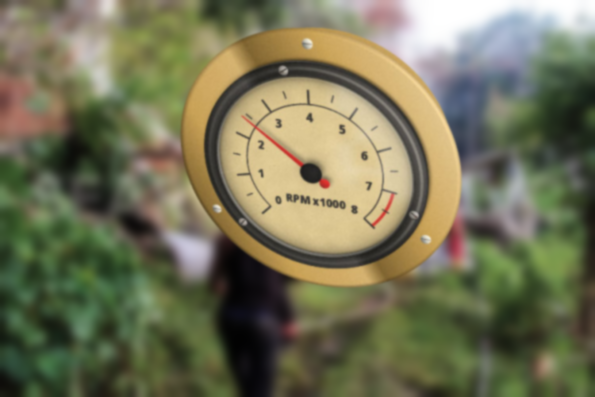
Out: 2500
